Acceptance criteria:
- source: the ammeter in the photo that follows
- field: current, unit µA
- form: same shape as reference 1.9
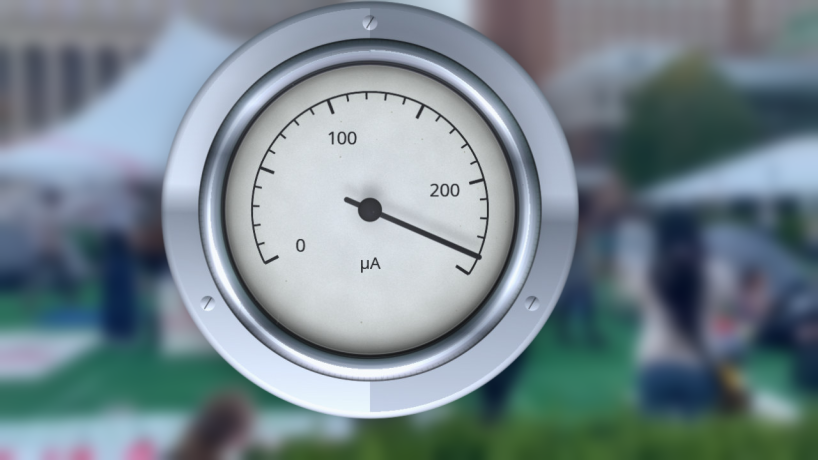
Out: 240
